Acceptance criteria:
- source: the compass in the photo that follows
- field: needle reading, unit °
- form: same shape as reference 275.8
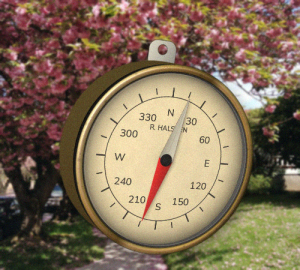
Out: 195
